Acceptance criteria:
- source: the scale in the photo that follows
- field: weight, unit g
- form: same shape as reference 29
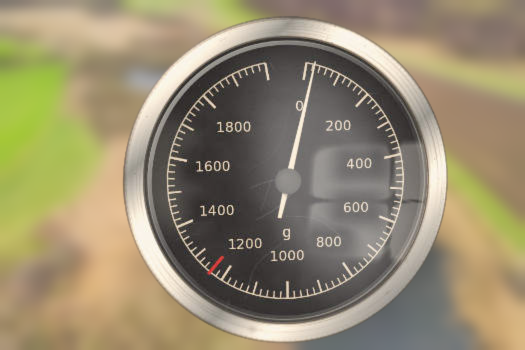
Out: 20
